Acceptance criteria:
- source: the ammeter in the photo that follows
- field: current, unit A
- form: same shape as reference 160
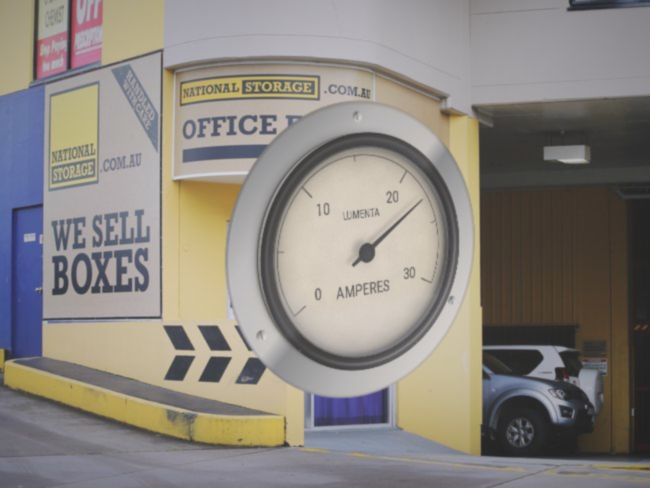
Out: 22.5
